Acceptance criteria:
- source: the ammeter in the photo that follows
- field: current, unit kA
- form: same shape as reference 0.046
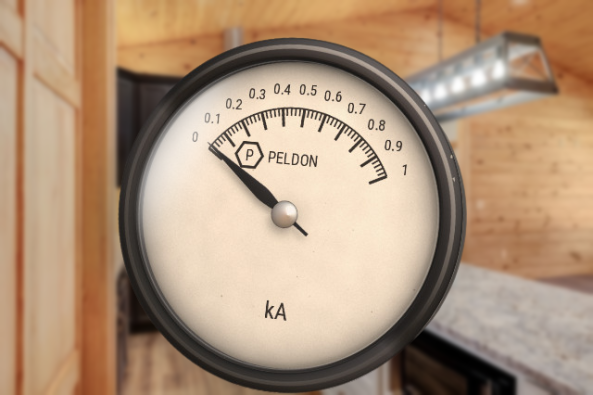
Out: 0.02
